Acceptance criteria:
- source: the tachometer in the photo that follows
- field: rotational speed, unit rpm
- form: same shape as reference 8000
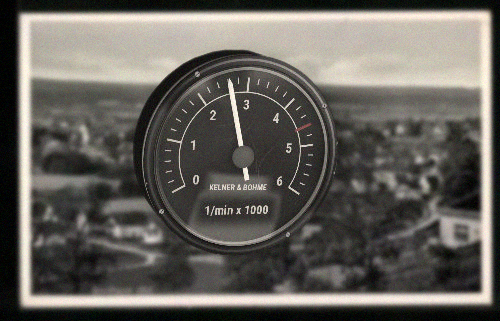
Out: 2600
